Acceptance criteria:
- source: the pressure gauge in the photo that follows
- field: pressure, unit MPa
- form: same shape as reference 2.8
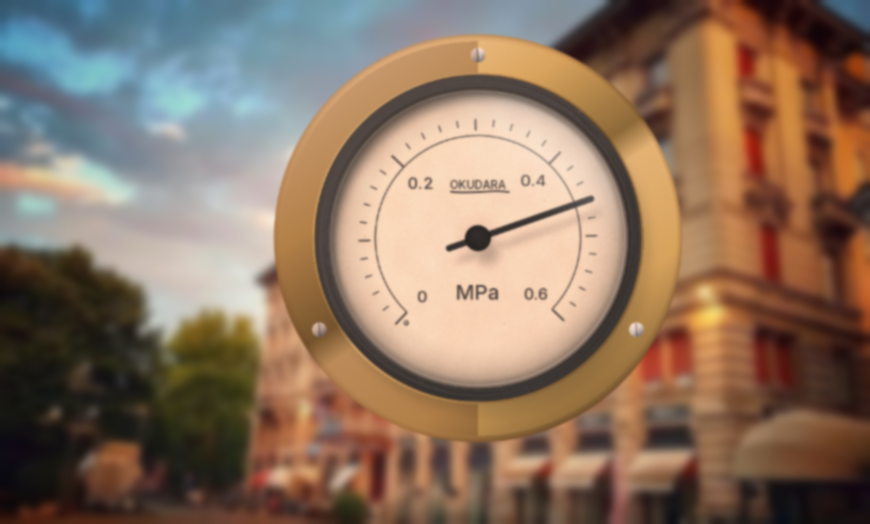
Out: 0.46
